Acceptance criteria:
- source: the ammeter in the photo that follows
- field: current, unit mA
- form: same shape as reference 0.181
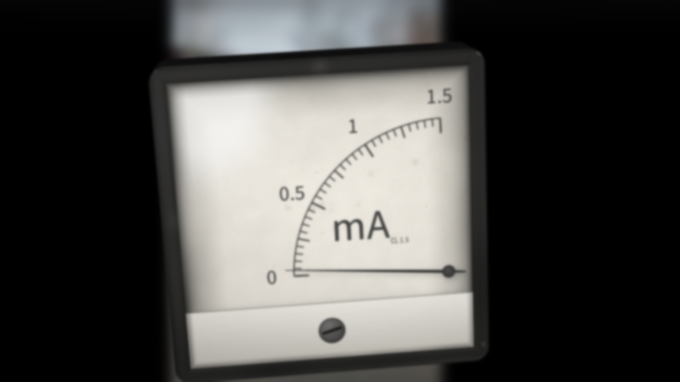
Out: 0.05
